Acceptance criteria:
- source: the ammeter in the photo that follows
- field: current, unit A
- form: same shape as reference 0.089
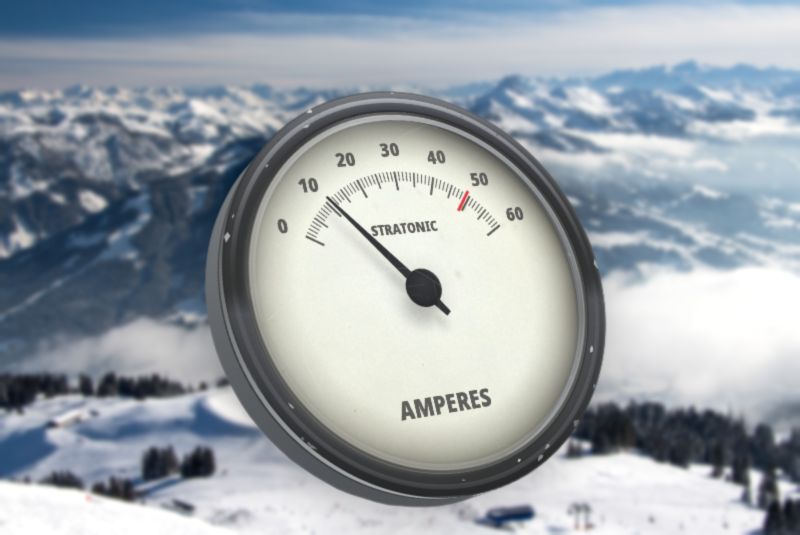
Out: 10
